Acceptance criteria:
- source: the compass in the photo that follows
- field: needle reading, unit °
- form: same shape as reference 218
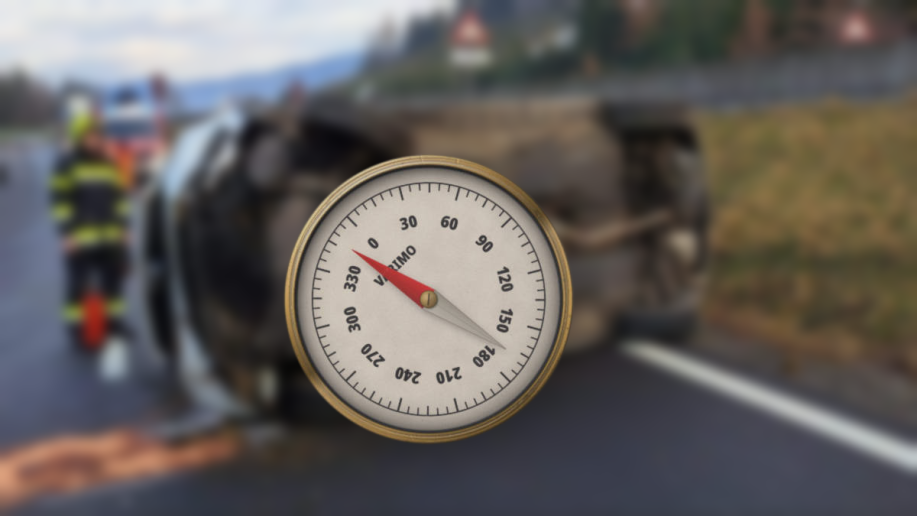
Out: 347.5
